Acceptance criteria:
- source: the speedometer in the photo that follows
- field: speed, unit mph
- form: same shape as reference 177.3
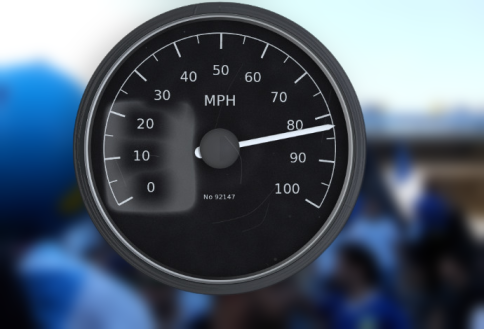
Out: 82.5
